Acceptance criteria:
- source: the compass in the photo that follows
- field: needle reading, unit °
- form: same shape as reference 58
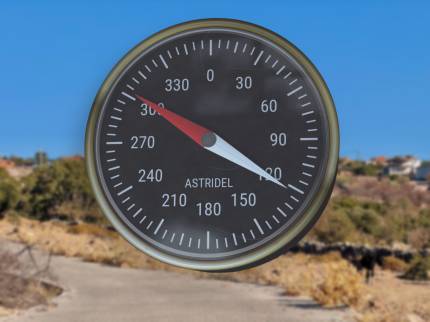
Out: 302.5
